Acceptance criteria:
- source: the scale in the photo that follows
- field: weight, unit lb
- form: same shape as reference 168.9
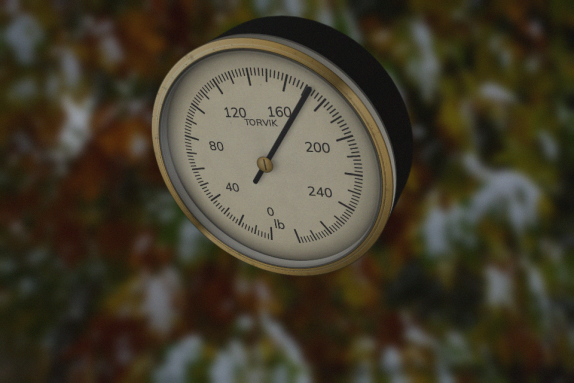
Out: 172
